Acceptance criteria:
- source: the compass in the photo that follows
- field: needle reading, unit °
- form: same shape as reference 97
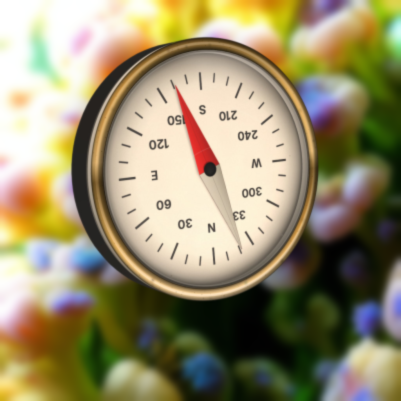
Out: 160
